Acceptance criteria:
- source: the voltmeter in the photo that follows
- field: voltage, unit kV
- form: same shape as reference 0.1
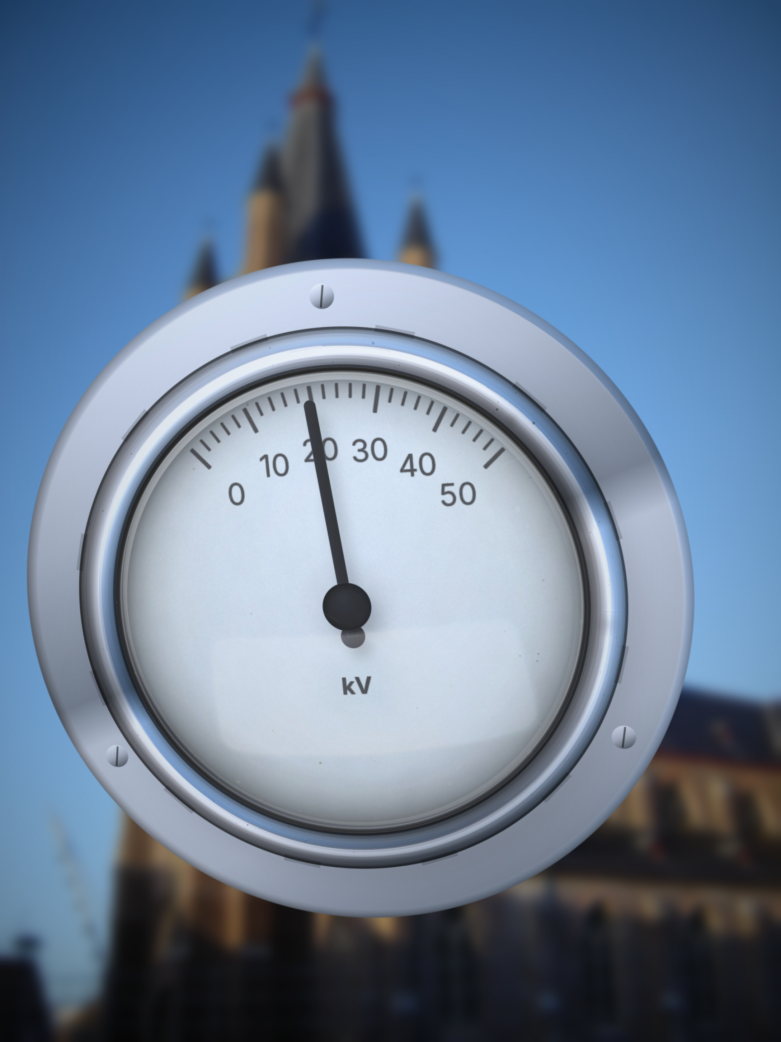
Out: 20
